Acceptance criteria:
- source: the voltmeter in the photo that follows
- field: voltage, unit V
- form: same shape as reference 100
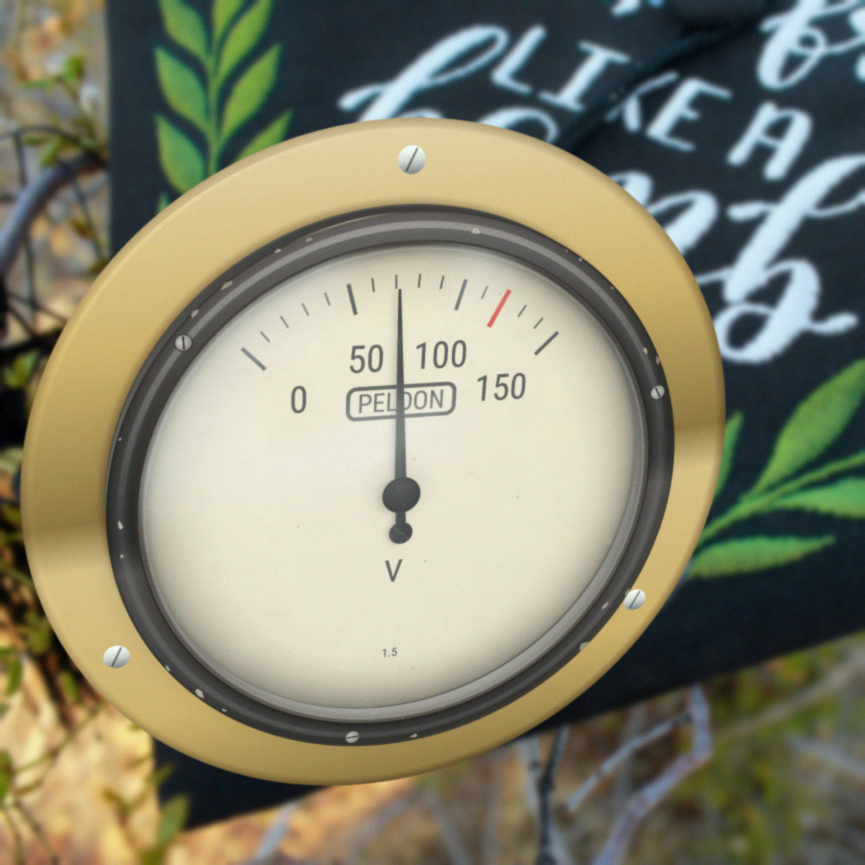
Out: 70
